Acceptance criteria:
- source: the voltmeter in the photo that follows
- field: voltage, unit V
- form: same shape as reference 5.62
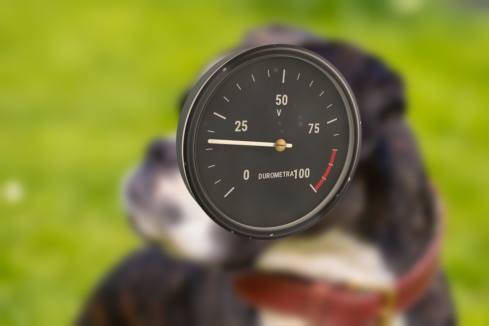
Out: 17.5
